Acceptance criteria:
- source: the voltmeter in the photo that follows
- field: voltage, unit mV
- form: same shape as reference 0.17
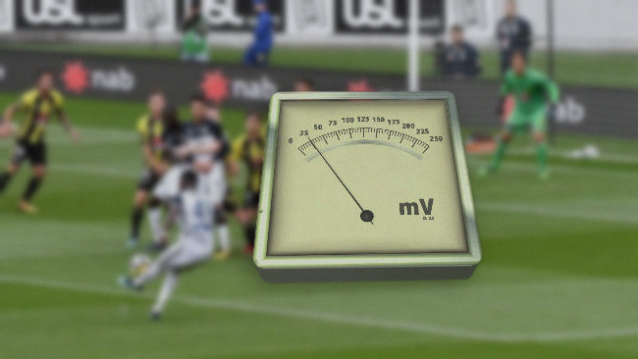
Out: 25
